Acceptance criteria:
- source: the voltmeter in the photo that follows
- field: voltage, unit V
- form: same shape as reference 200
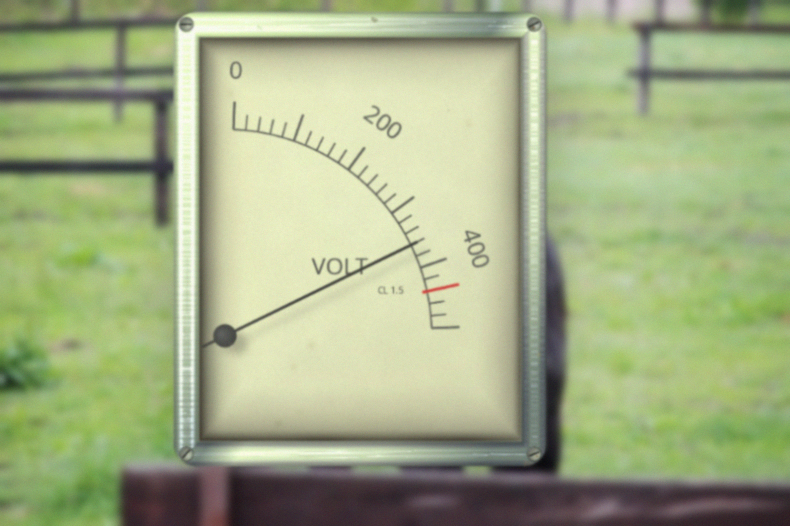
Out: 360
